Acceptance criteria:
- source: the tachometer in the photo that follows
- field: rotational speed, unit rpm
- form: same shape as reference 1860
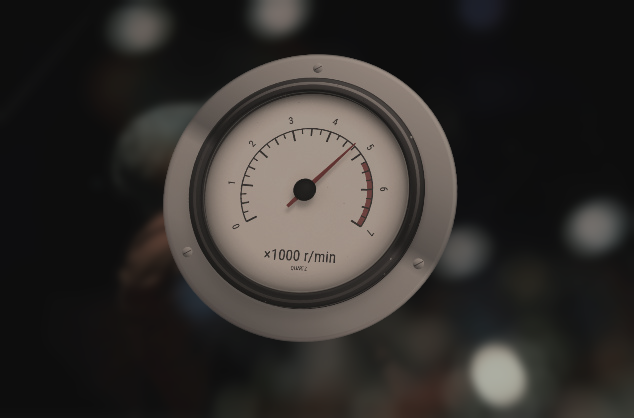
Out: 4750
